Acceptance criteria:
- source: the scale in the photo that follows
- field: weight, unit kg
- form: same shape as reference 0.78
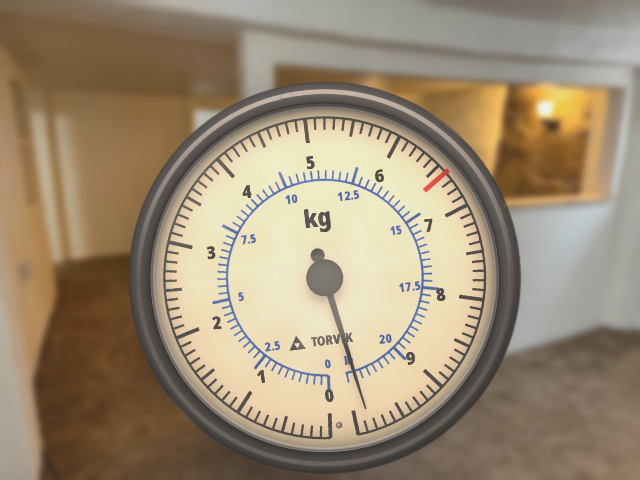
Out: 9.85
